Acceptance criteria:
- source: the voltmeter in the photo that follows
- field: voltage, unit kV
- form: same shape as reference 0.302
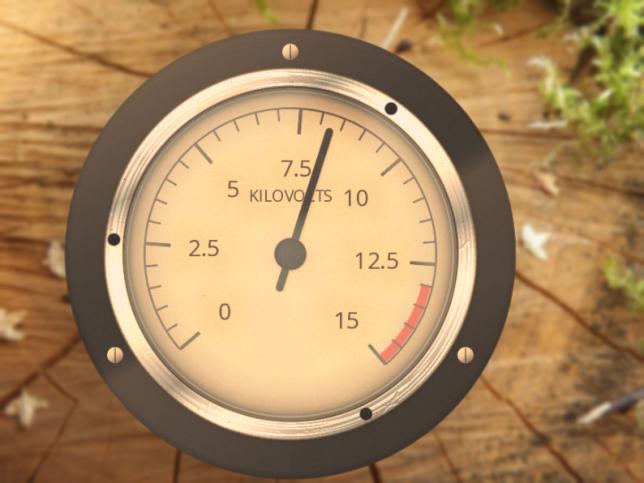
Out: 8.25
